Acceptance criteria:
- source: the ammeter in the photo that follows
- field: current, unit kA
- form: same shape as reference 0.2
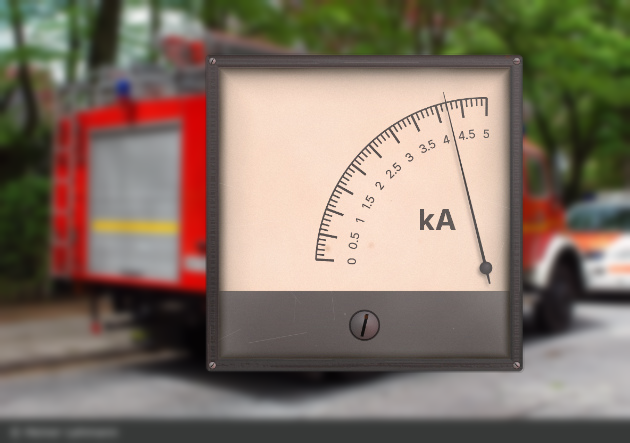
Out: 4.2
